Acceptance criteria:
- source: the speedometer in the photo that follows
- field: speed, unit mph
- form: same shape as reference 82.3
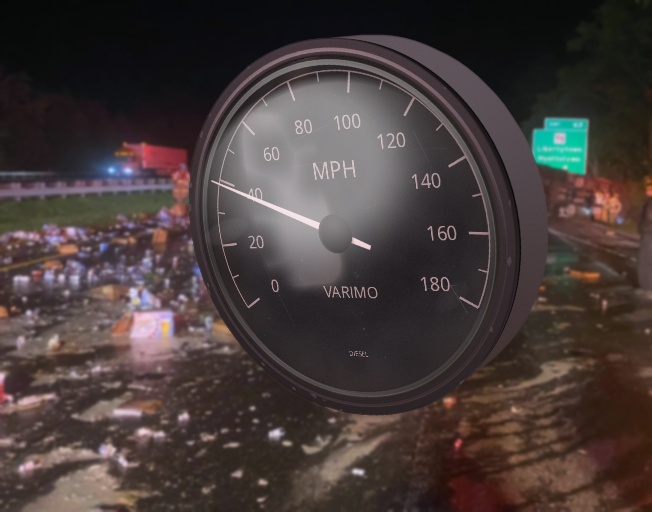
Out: 40
